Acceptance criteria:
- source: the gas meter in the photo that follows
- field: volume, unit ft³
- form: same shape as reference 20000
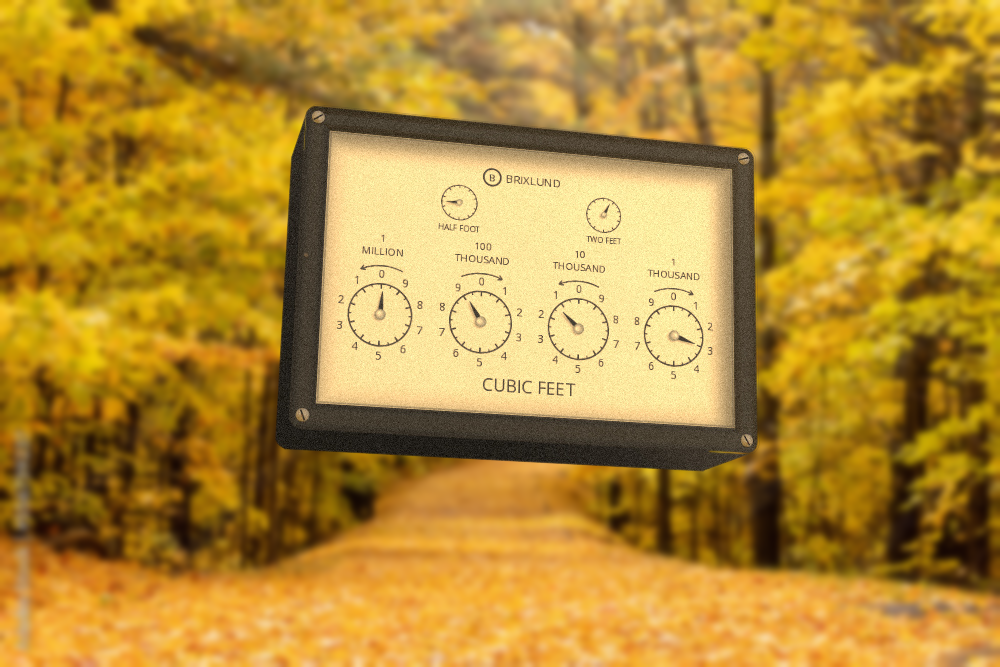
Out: 991300
